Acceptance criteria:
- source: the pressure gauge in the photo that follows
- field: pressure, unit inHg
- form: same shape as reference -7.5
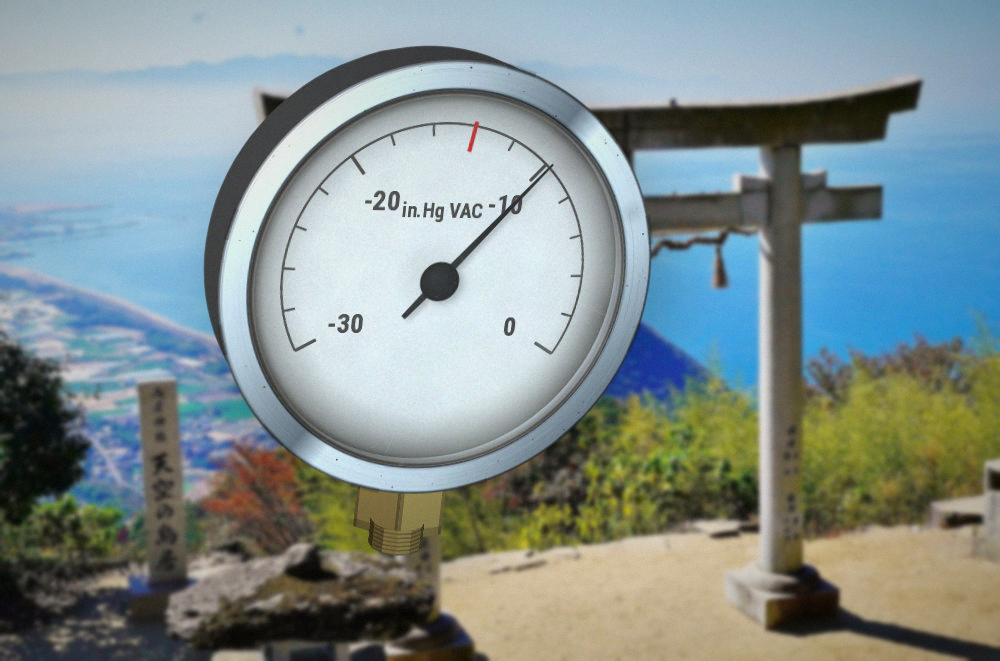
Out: -10
